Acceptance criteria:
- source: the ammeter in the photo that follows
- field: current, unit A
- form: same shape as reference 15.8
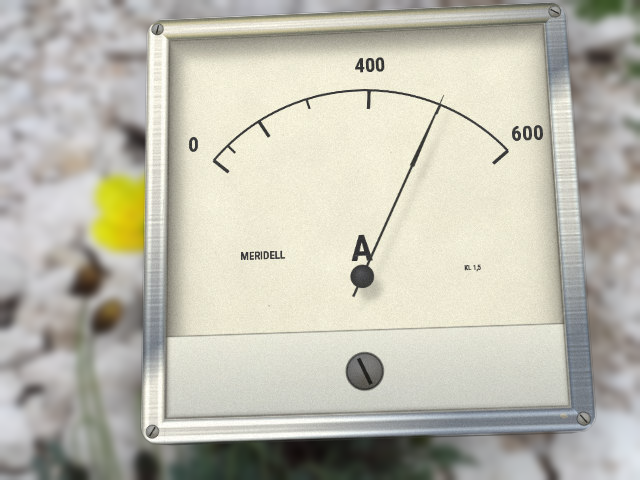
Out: 500
